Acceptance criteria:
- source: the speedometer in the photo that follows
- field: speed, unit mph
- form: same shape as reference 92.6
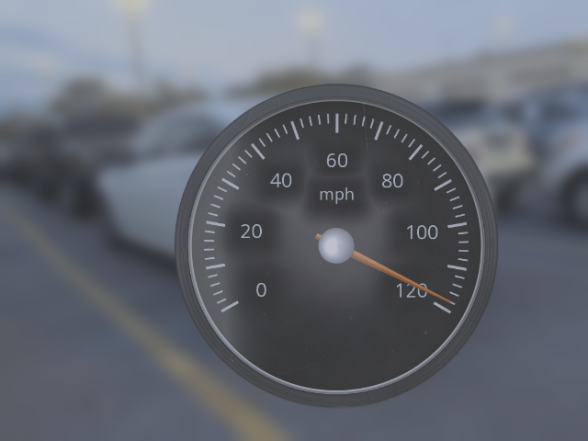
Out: 118
